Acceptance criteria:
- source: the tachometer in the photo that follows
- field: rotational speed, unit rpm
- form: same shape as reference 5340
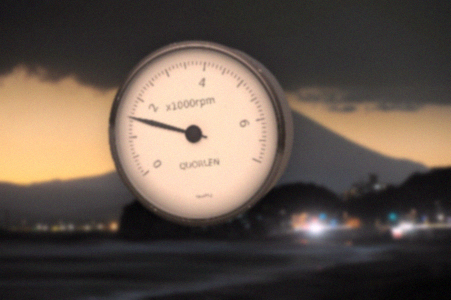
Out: 1500
